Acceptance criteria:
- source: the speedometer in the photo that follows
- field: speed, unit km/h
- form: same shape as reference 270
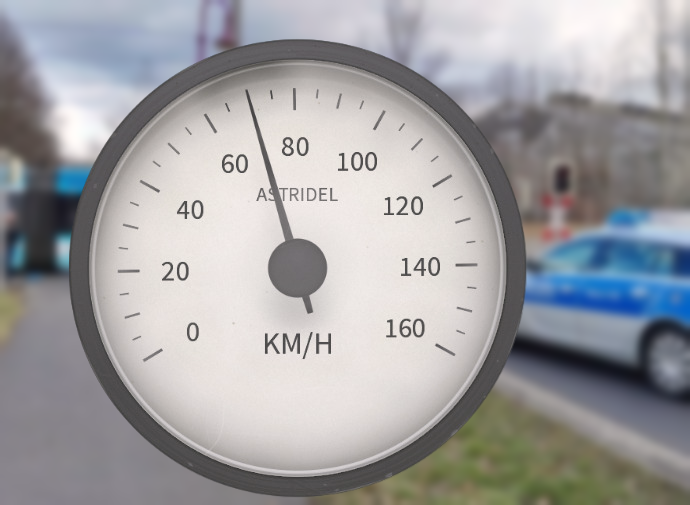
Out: 70
